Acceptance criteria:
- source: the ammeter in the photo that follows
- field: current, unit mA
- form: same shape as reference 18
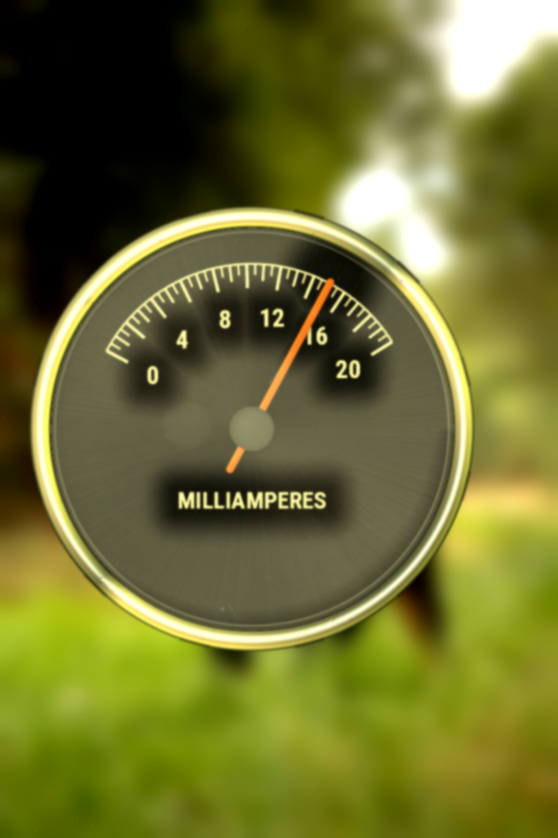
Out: 15
